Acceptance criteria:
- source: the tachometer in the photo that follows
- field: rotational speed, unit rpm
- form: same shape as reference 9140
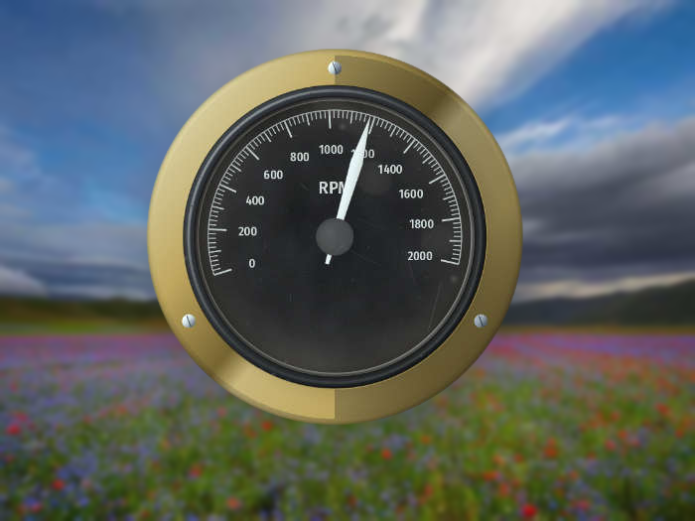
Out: 1180
